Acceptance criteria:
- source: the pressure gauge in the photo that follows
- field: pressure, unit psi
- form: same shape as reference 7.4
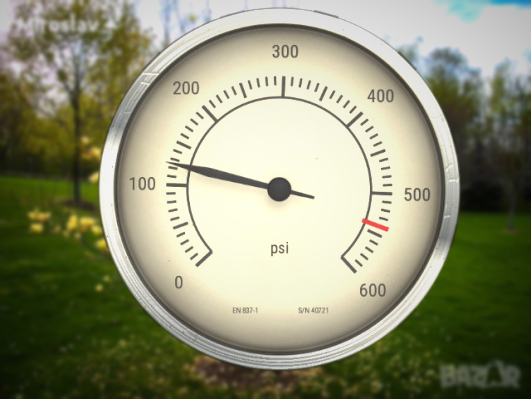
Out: 125
